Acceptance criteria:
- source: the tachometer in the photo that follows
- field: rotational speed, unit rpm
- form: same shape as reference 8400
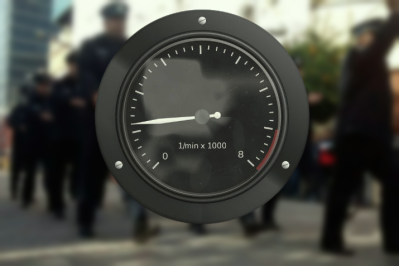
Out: 1200
